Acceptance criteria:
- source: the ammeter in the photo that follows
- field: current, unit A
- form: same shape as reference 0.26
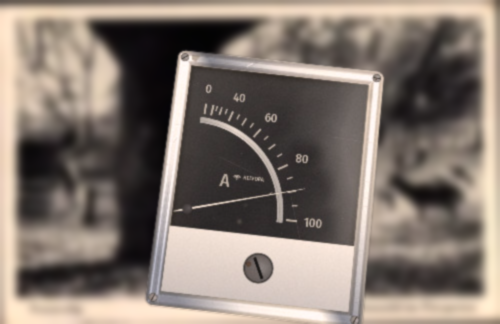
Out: 90
